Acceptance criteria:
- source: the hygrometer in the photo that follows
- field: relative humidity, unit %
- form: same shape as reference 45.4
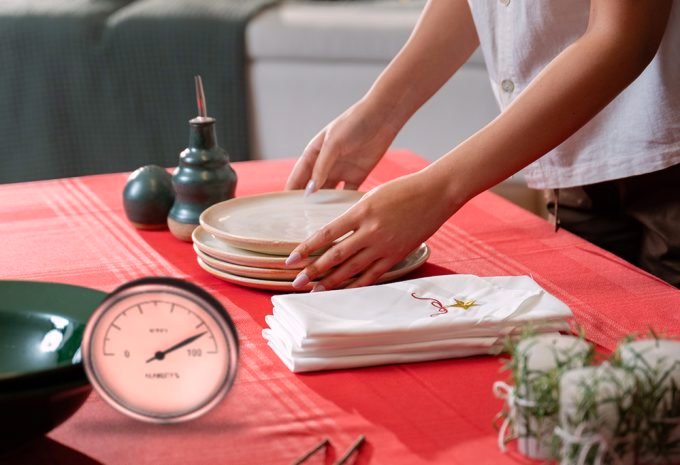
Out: 85
